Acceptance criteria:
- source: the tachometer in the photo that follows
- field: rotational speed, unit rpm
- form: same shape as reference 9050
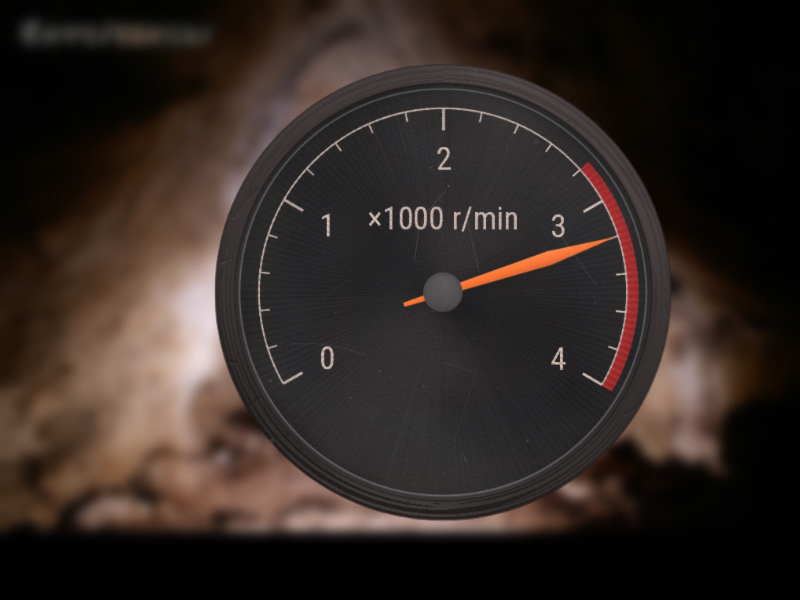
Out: 3200
